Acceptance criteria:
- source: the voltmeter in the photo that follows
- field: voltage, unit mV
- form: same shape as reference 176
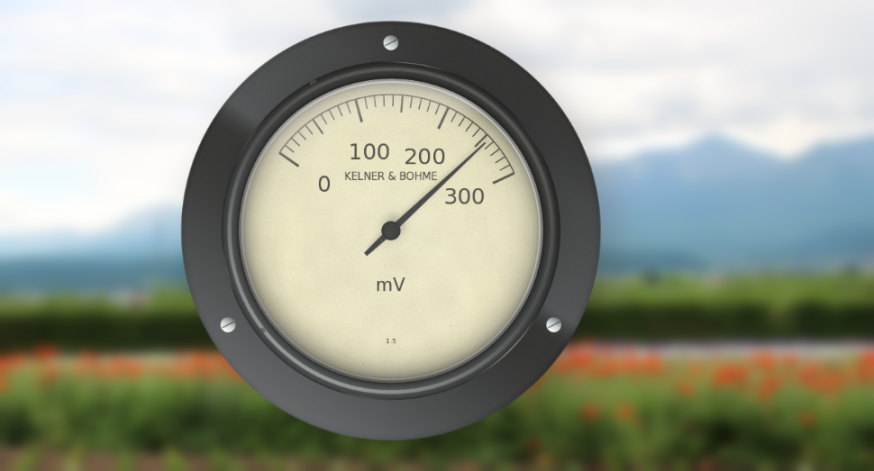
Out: 255
